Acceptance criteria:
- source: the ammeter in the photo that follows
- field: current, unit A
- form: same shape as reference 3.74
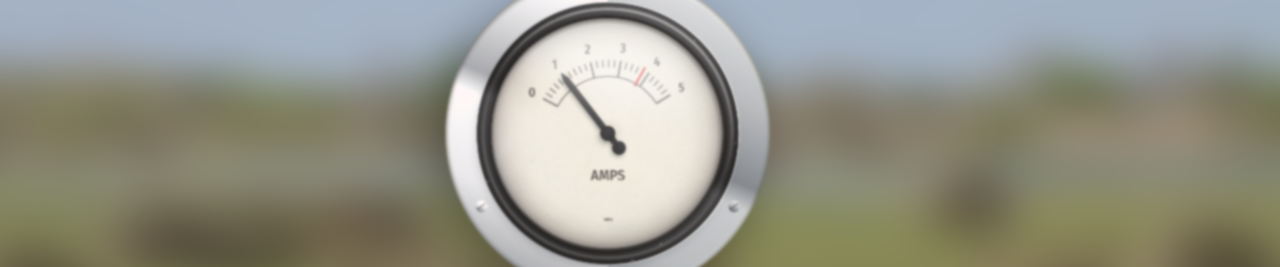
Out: 1
